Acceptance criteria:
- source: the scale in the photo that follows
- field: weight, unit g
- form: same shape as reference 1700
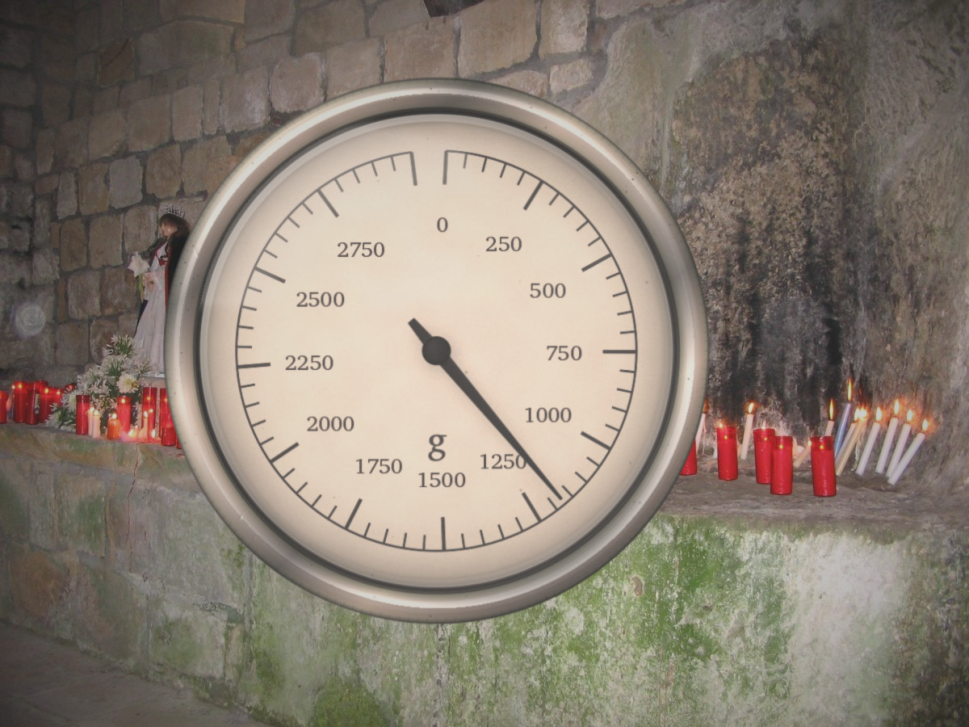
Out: 1175
